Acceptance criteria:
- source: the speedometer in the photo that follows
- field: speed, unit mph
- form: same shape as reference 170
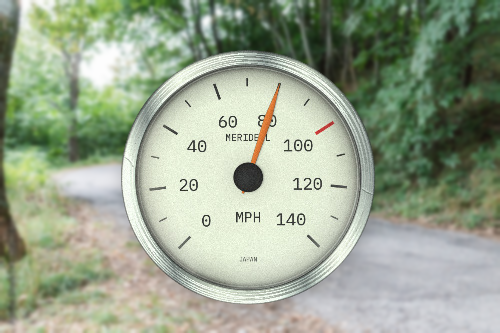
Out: 80
